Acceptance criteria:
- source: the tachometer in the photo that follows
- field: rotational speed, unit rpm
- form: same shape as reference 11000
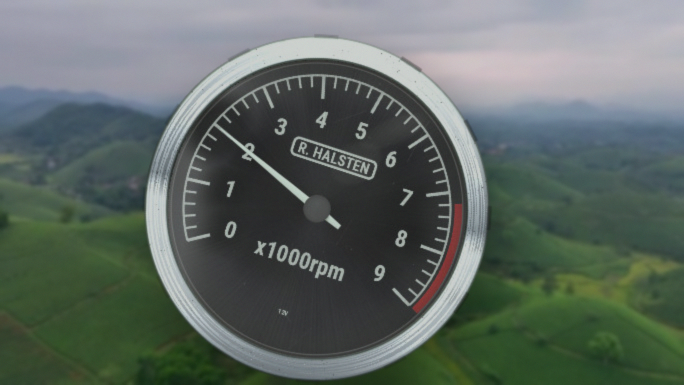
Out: 2000
